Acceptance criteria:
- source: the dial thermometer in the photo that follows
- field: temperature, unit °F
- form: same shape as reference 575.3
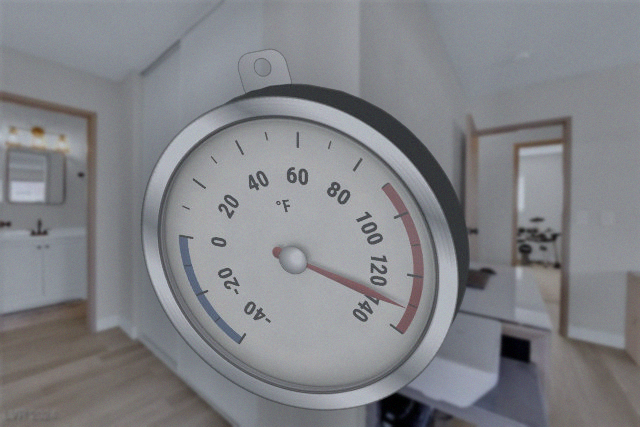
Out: 130
